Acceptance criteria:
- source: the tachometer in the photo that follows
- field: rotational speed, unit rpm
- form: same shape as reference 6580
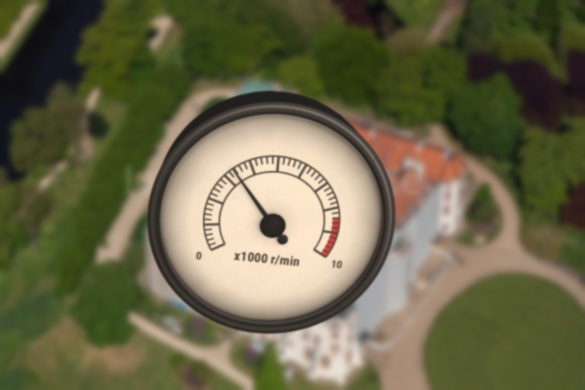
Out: 3400
